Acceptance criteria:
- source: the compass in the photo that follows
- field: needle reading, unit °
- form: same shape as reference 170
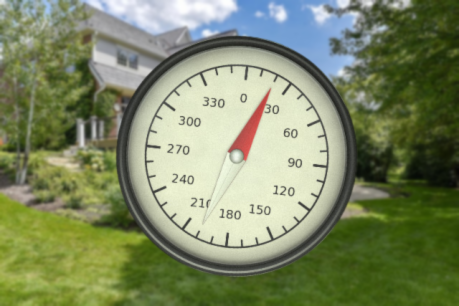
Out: 20
